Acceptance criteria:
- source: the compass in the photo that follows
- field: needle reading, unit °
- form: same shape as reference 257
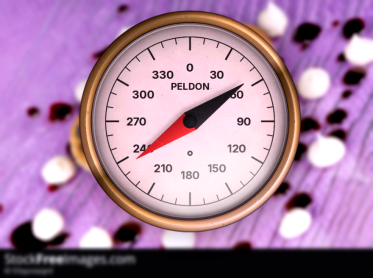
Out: 235
